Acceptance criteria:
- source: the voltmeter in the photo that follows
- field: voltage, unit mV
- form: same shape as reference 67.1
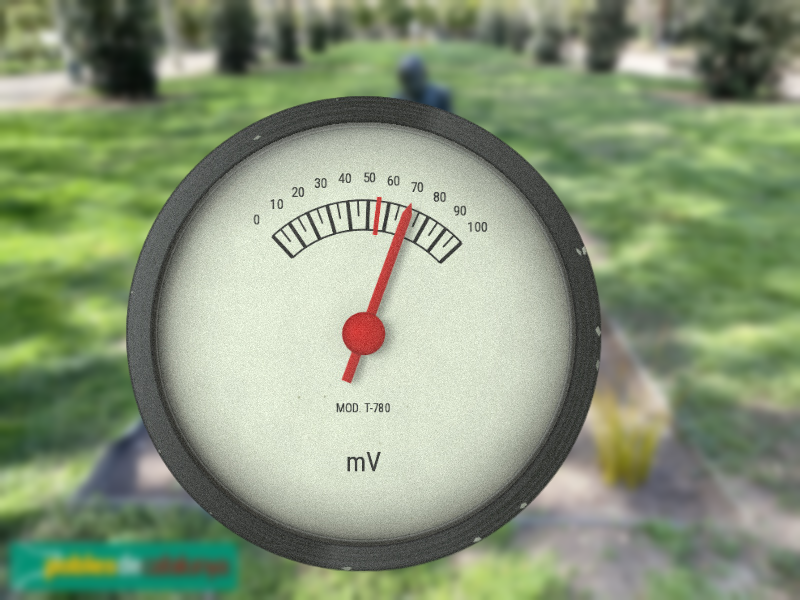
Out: 70
